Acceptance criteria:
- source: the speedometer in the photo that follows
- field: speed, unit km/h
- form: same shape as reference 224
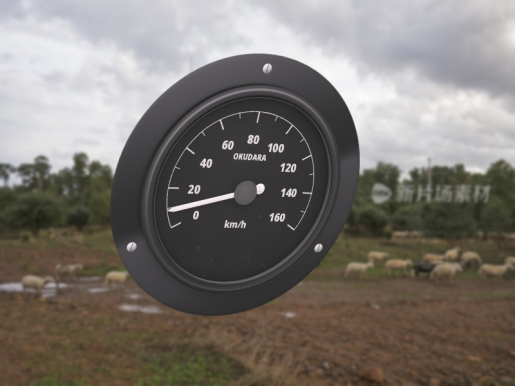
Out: 10
